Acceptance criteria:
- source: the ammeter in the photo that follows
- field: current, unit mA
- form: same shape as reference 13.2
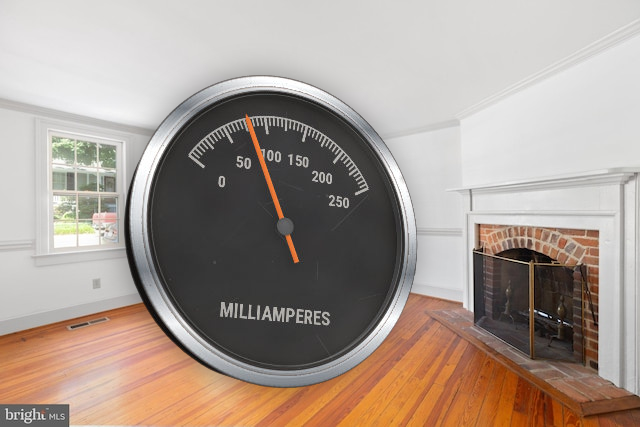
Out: 75
